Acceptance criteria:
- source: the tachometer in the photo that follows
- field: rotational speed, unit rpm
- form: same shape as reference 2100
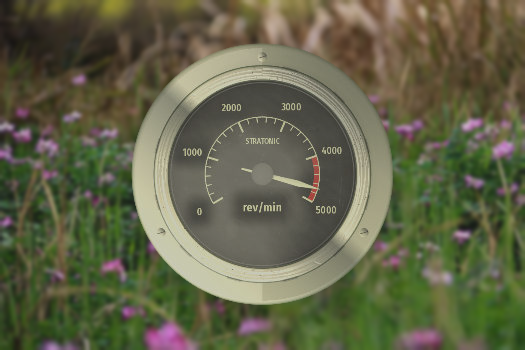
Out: 4700
